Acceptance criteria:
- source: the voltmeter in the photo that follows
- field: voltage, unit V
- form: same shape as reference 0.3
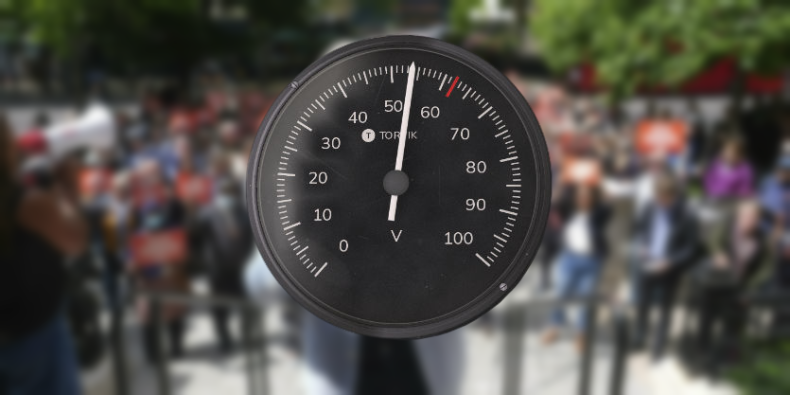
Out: 54
